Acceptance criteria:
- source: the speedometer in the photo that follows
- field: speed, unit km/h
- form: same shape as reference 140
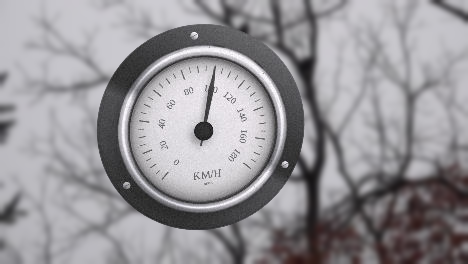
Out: 100
